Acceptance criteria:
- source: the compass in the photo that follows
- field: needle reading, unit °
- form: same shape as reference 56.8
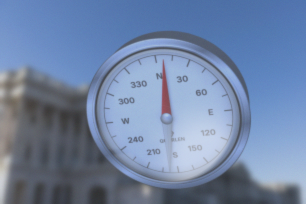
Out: 7.5
